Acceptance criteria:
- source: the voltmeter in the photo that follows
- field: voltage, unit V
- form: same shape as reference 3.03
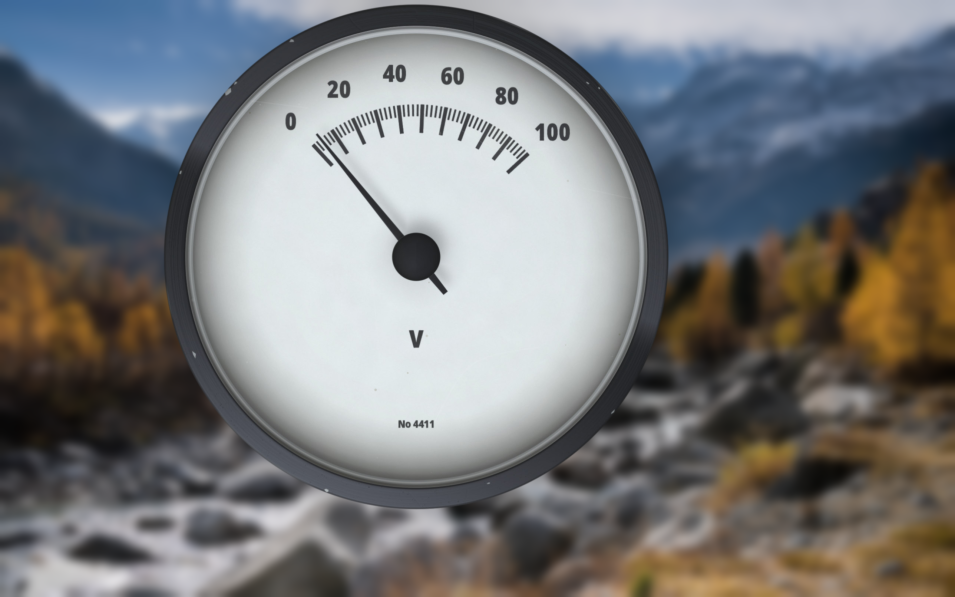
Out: 4
